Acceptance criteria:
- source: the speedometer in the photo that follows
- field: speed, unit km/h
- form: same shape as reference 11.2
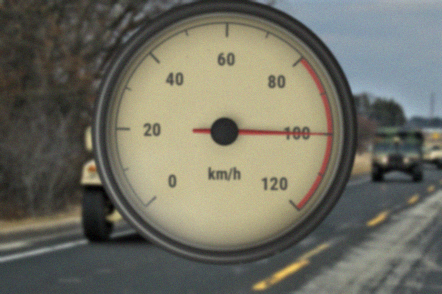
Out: 100
